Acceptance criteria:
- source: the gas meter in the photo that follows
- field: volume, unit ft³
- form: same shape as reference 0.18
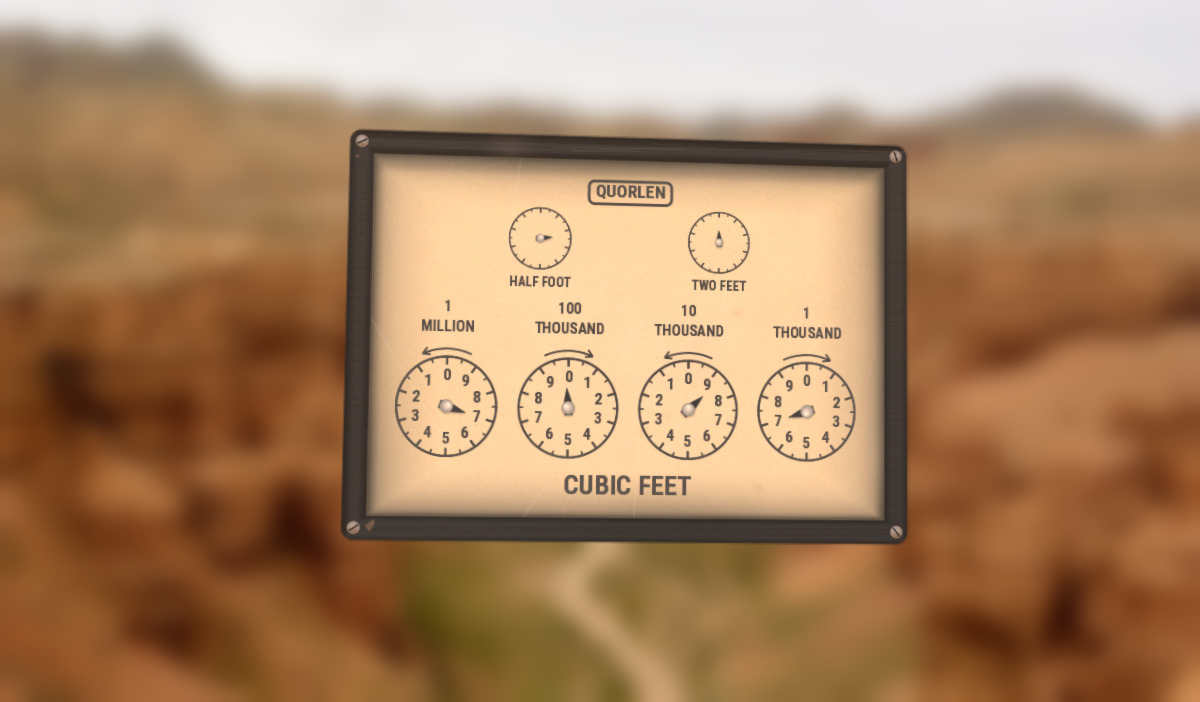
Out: 698700
